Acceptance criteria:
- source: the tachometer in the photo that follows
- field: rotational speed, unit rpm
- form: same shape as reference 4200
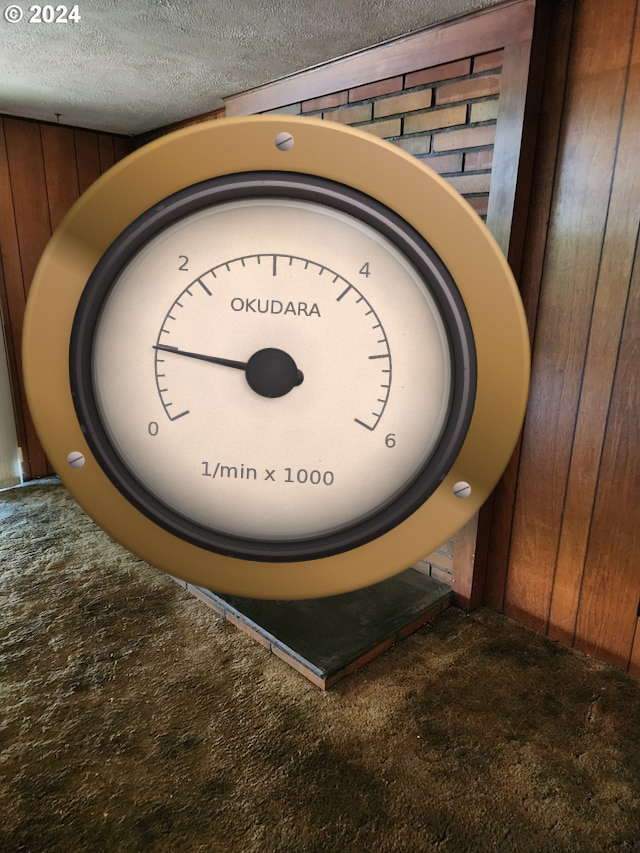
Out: 1000
